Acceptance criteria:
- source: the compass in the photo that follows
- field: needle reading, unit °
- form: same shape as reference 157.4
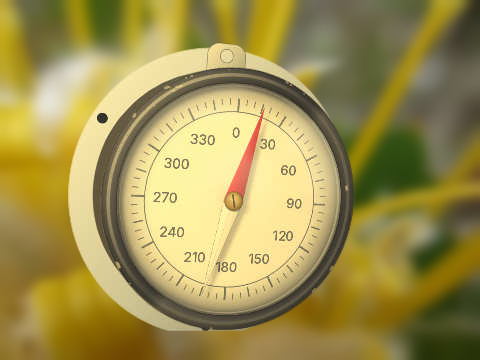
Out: 15
